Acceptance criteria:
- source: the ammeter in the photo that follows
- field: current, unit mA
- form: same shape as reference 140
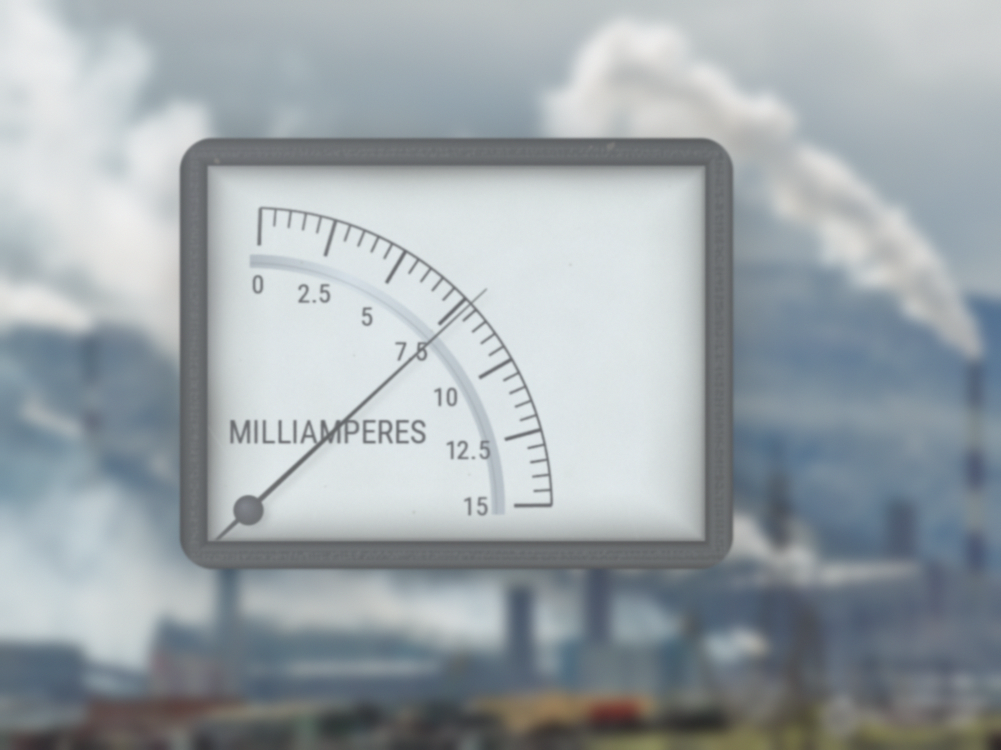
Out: 7.75
